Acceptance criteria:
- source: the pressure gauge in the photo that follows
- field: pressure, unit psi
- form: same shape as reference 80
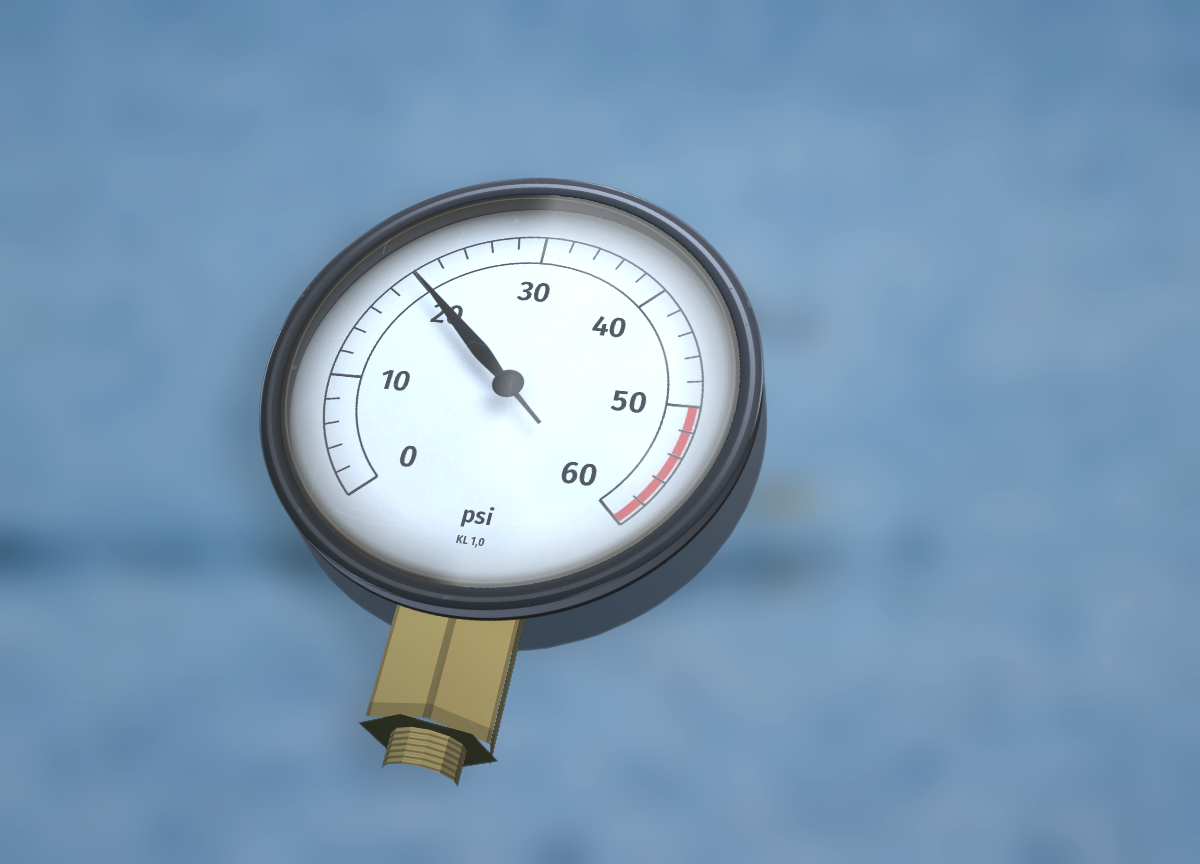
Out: 20
